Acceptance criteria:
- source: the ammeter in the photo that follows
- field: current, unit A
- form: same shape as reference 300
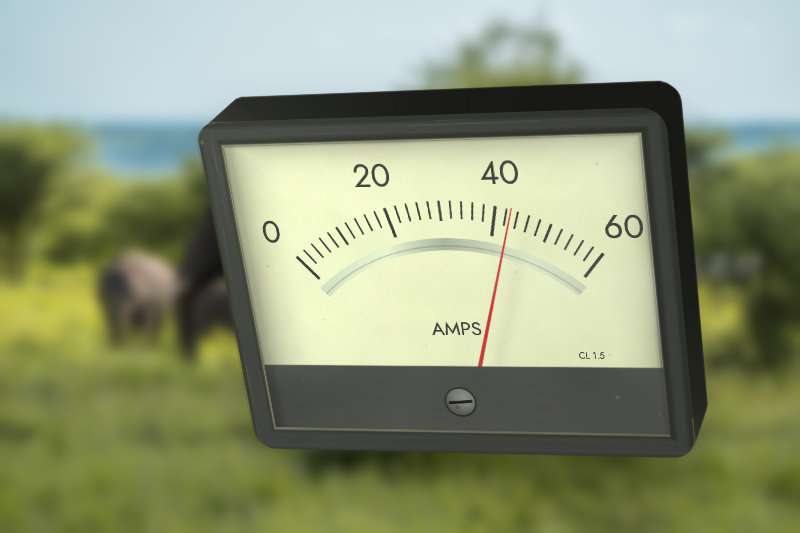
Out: 43
